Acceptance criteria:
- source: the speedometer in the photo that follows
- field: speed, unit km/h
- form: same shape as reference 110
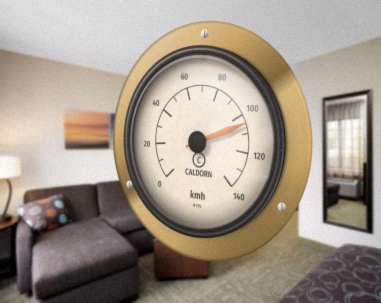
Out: 105
